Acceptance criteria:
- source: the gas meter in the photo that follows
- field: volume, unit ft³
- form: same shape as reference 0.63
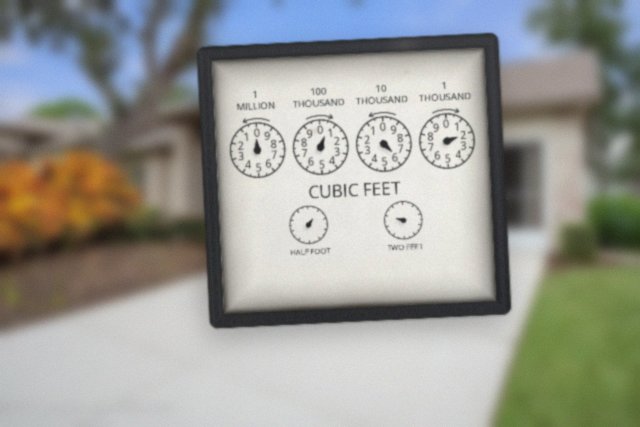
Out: 6200
